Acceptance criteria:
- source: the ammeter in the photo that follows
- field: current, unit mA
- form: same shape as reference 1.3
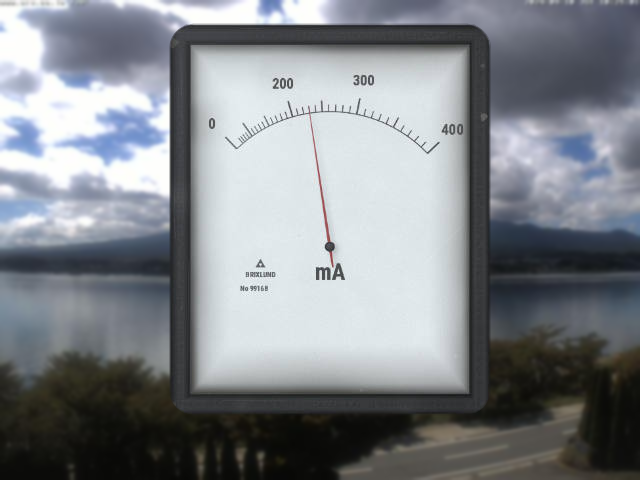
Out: 230
